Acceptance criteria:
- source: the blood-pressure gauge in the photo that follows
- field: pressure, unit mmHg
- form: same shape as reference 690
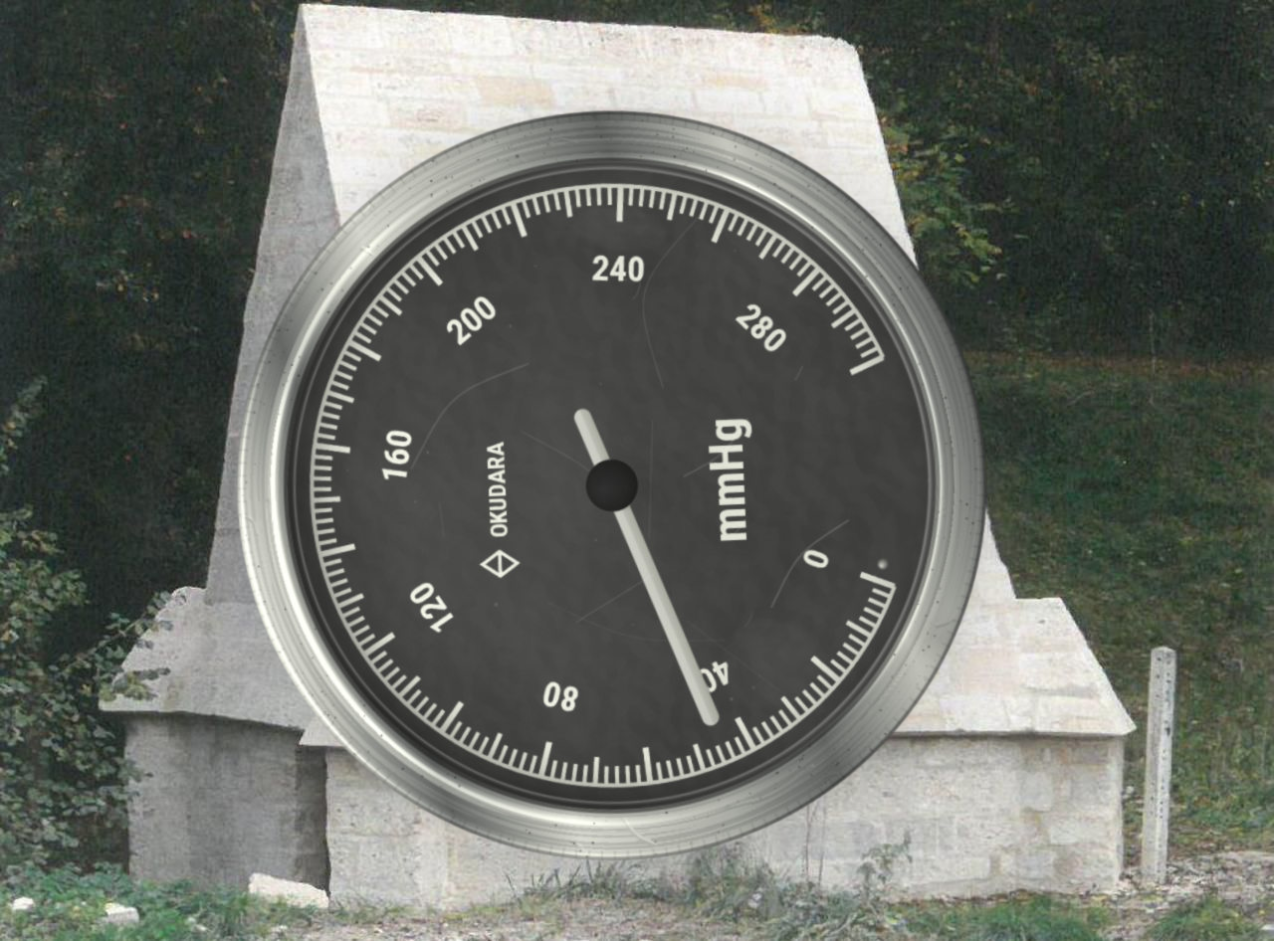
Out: 45
